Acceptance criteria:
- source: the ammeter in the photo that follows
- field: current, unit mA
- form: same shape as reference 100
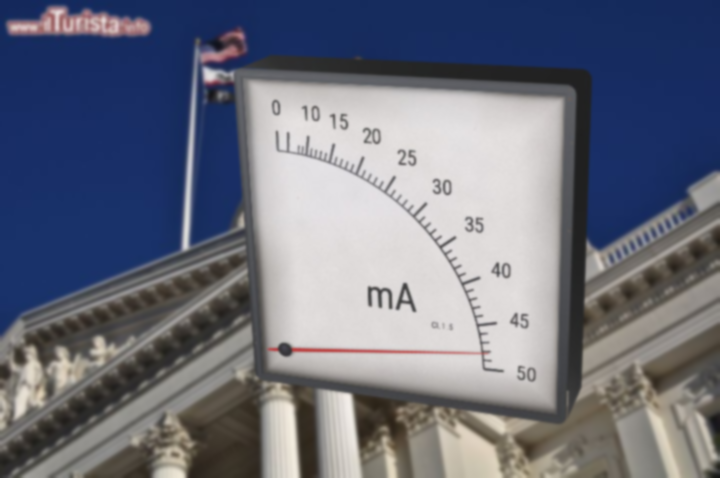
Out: 48
